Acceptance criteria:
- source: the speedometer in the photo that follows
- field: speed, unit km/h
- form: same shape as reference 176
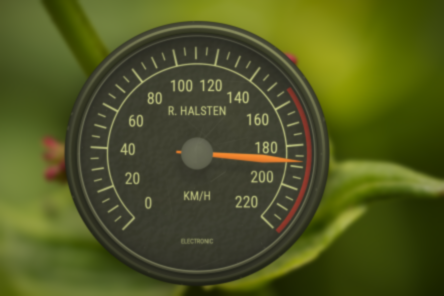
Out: 187.5
